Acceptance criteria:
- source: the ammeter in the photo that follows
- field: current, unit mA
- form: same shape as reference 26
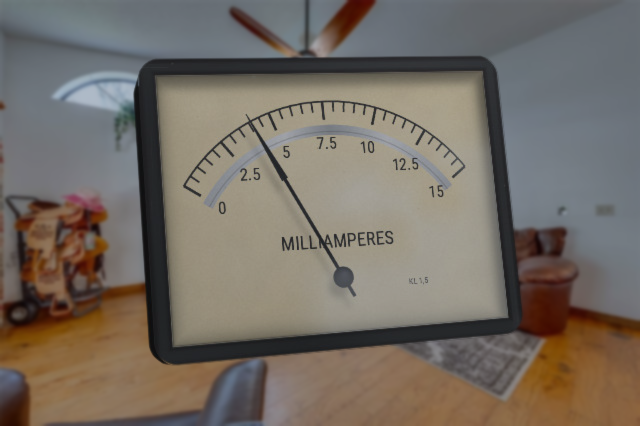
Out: 4
